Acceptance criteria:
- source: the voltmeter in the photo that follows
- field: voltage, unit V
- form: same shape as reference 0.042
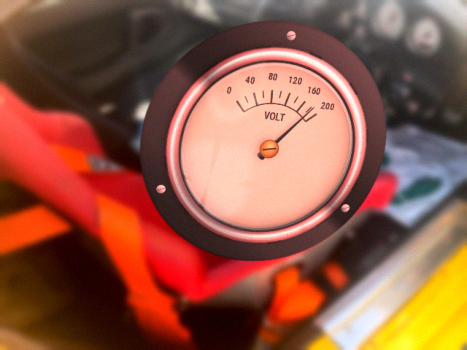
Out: 180
